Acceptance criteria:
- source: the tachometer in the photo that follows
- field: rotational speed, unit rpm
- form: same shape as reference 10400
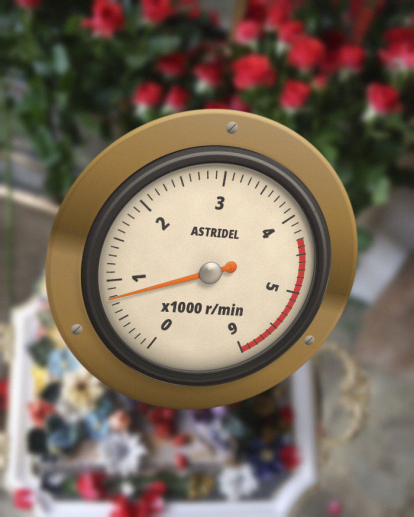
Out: 800
